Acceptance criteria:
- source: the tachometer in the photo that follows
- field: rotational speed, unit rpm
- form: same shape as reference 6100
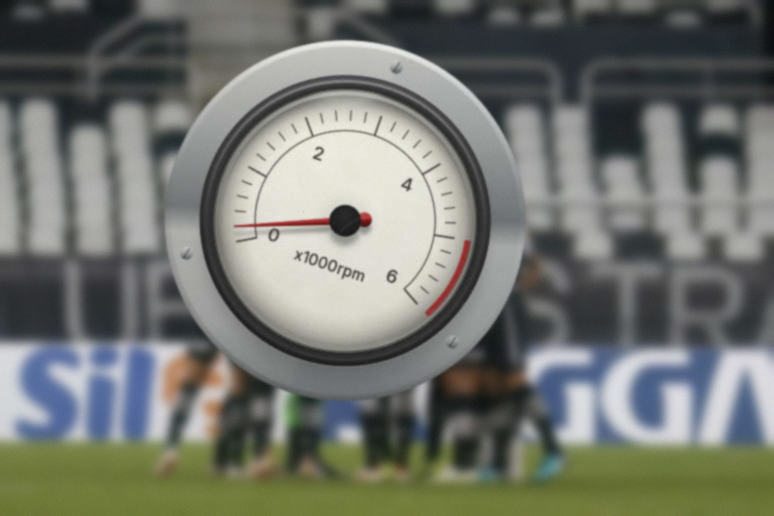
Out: 200
